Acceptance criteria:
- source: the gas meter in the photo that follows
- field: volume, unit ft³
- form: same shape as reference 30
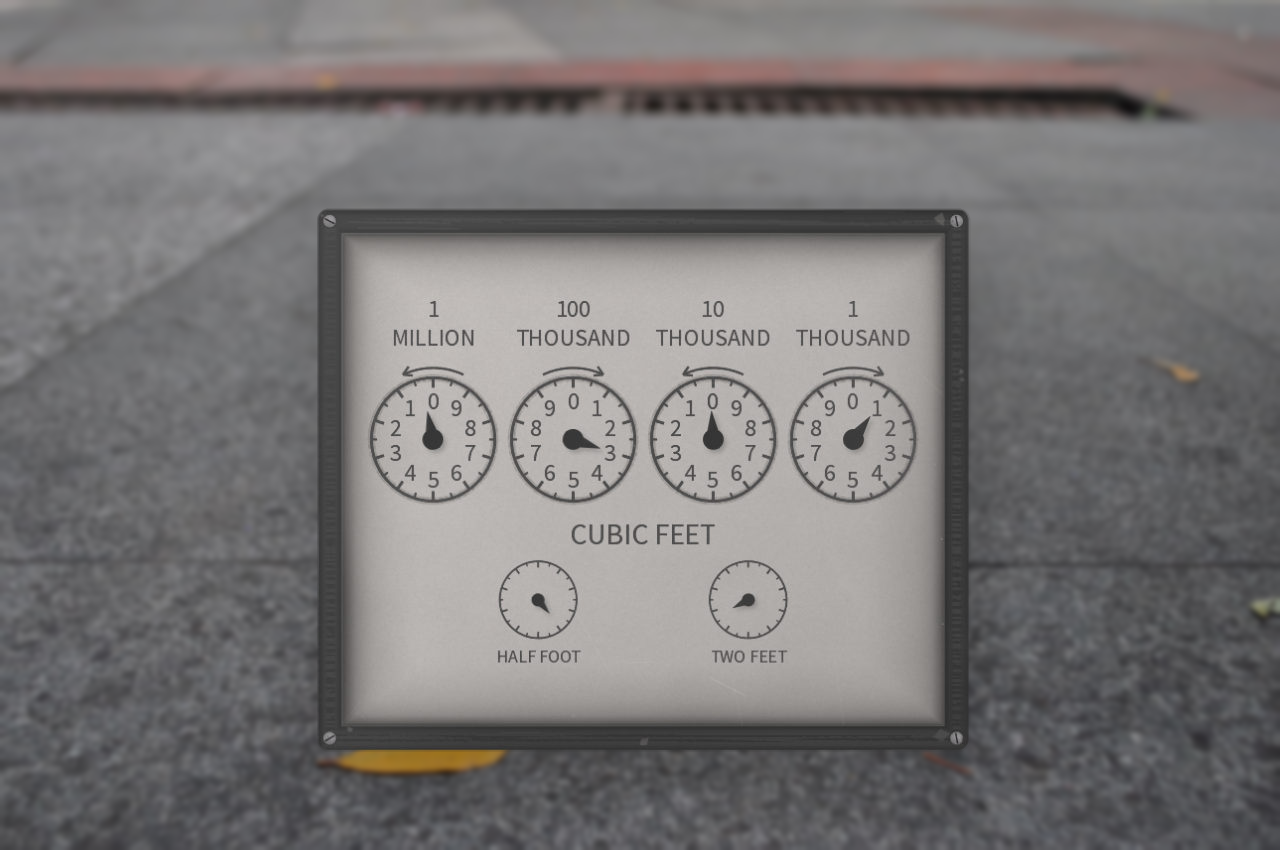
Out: 30100
